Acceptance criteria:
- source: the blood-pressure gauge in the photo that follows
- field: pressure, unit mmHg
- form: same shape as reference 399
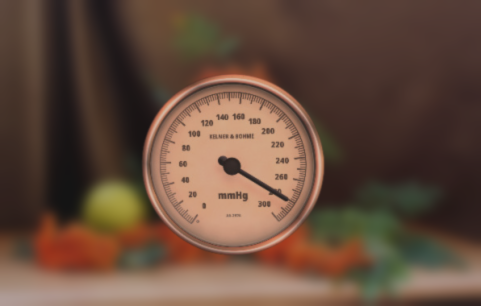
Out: 280
